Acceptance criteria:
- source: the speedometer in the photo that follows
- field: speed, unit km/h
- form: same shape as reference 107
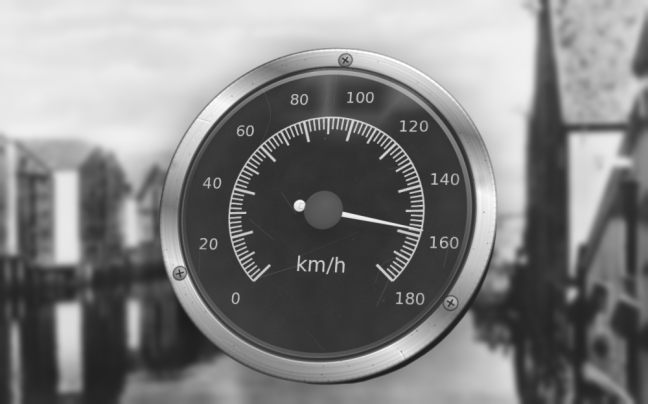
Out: 158
